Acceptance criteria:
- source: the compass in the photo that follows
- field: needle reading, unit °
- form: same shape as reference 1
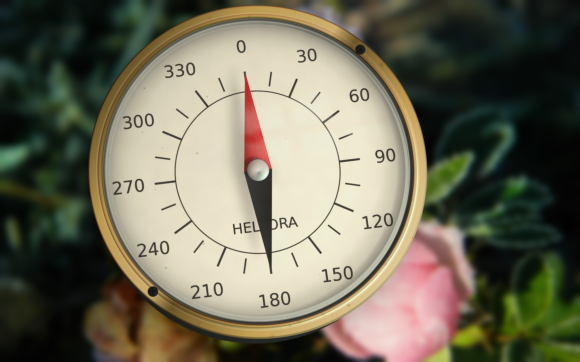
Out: 0
